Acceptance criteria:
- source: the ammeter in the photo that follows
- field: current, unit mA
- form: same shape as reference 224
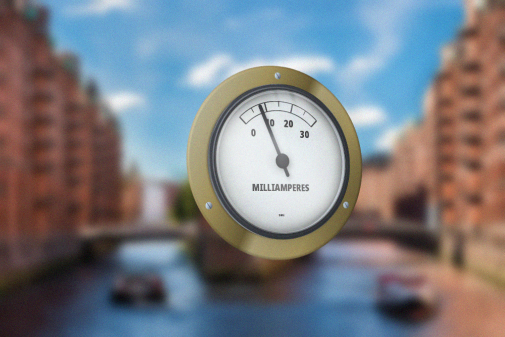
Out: 7.5
